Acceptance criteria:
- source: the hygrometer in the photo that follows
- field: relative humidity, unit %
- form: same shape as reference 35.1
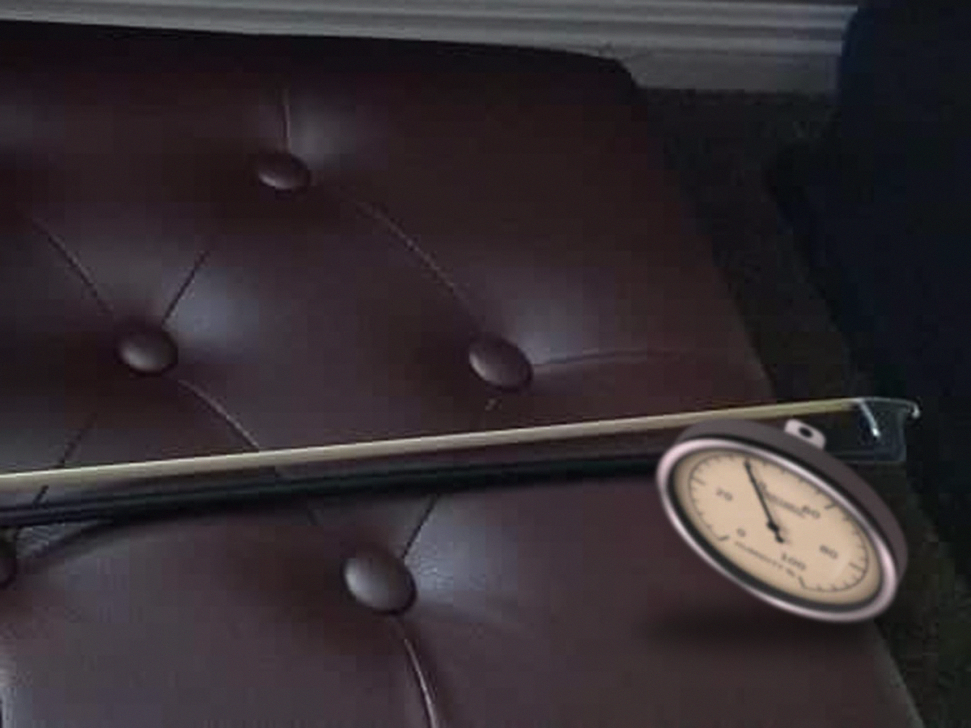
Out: 40
